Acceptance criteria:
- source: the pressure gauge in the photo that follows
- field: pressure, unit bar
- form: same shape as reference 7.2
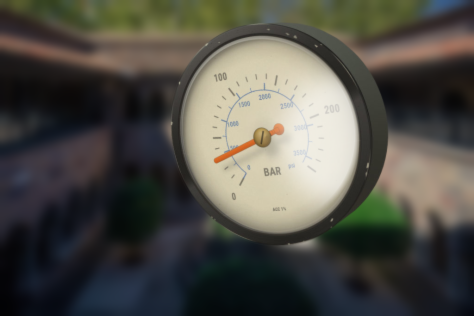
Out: 30
